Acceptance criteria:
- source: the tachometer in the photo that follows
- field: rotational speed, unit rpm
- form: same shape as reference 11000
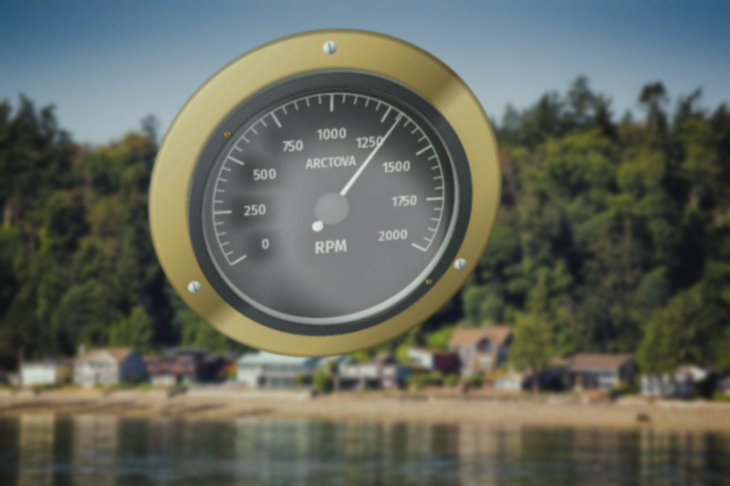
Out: 1300
